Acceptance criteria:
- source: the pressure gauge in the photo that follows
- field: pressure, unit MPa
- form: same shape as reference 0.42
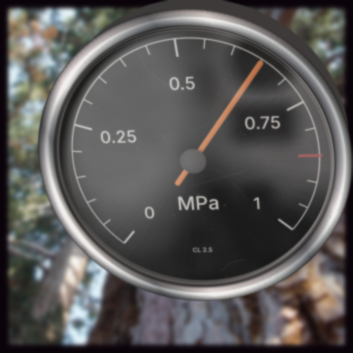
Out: 0.65
